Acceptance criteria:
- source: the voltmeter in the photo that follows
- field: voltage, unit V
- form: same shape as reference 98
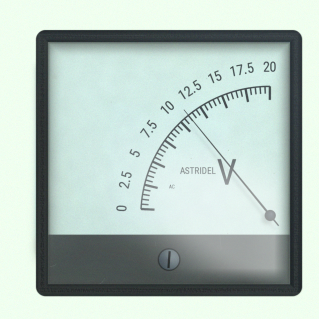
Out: 11
